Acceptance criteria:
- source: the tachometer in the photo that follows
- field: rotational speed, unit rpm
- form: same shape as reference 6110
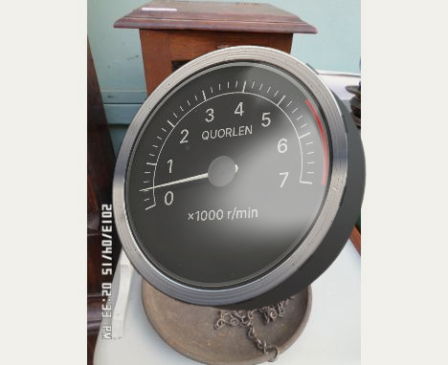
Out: 400
